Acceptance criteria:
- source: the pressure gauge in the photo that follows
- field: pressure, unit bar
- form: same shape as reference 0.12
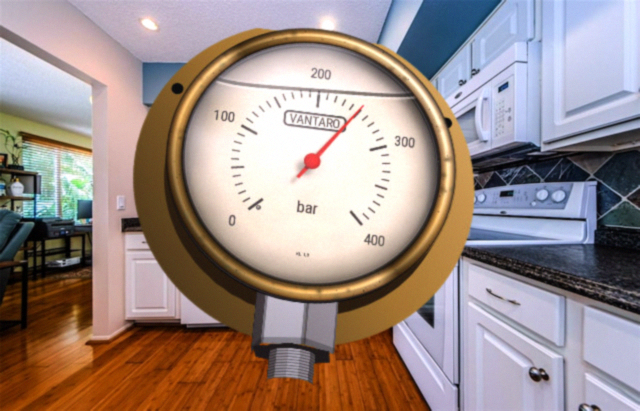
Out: 250
